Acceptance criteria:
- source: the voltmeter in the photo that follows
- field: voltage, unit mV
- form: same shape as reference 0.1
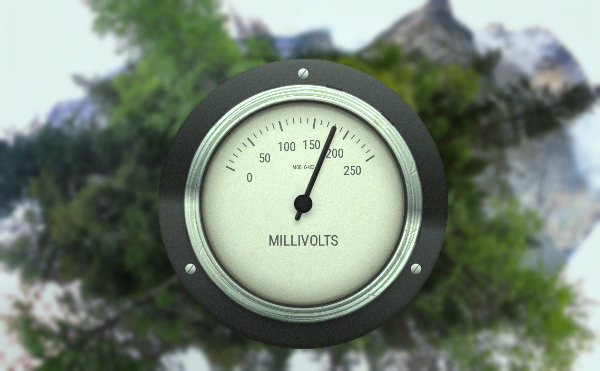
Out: 180
